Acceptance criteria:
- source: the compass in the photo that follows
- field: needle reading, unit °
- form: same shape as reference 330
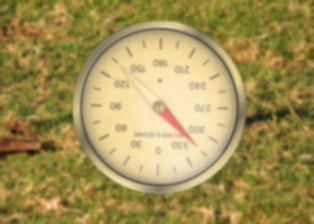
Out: 315
